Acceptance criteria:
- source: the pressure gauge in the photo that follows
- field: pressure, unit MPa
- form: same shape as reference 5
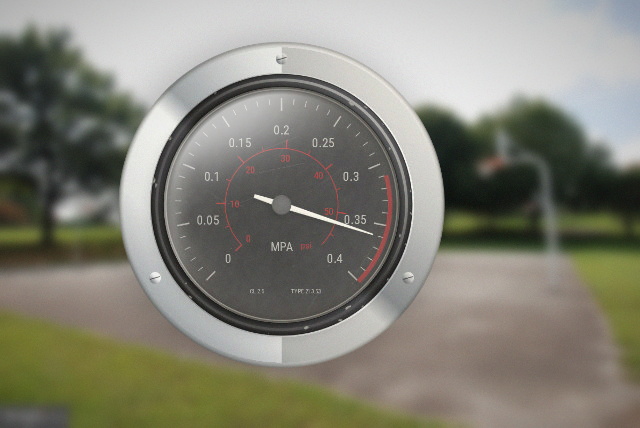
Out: 0.36
